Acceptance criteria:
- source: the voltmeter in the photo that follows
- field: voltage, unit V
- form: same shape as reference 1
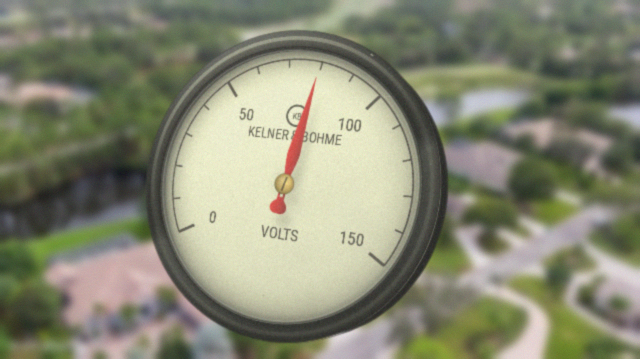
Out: 80
